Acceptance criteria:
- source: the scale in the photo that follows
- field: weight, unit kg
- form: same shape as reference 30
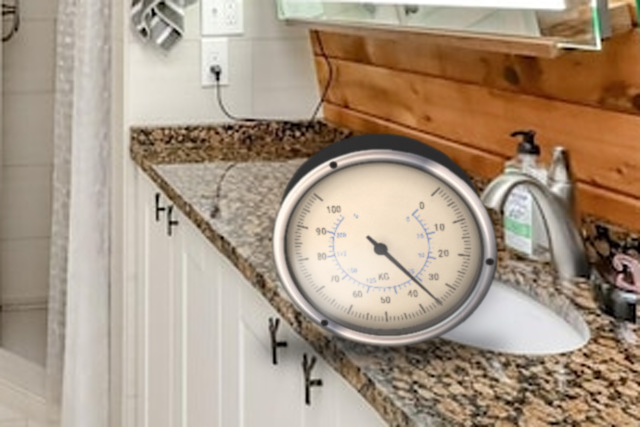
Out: 35
